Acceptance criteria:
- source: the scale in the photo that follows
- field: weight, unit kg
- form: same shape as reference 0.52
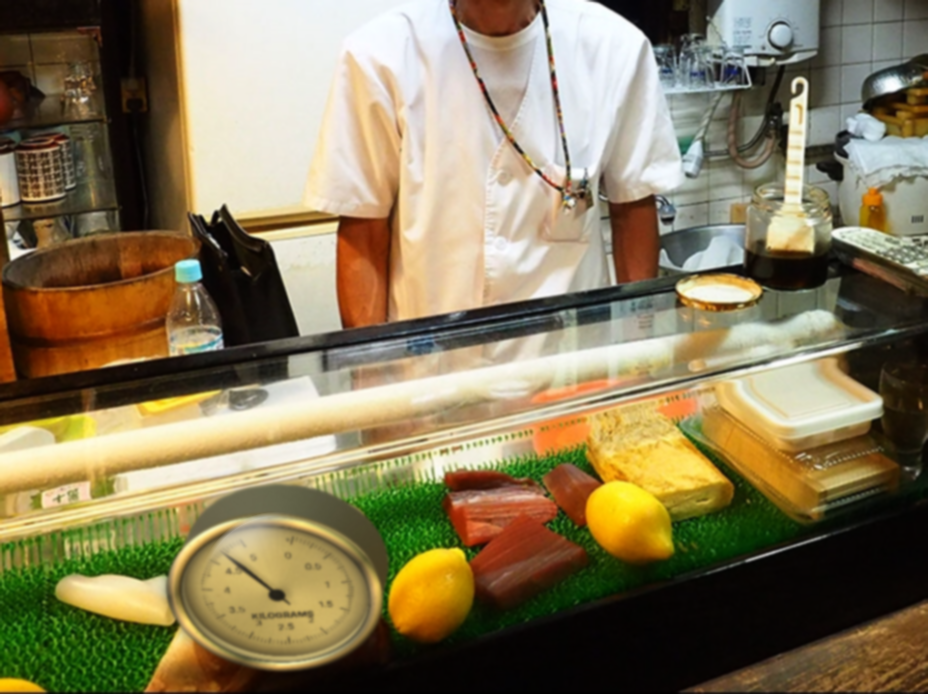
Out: 4.75
